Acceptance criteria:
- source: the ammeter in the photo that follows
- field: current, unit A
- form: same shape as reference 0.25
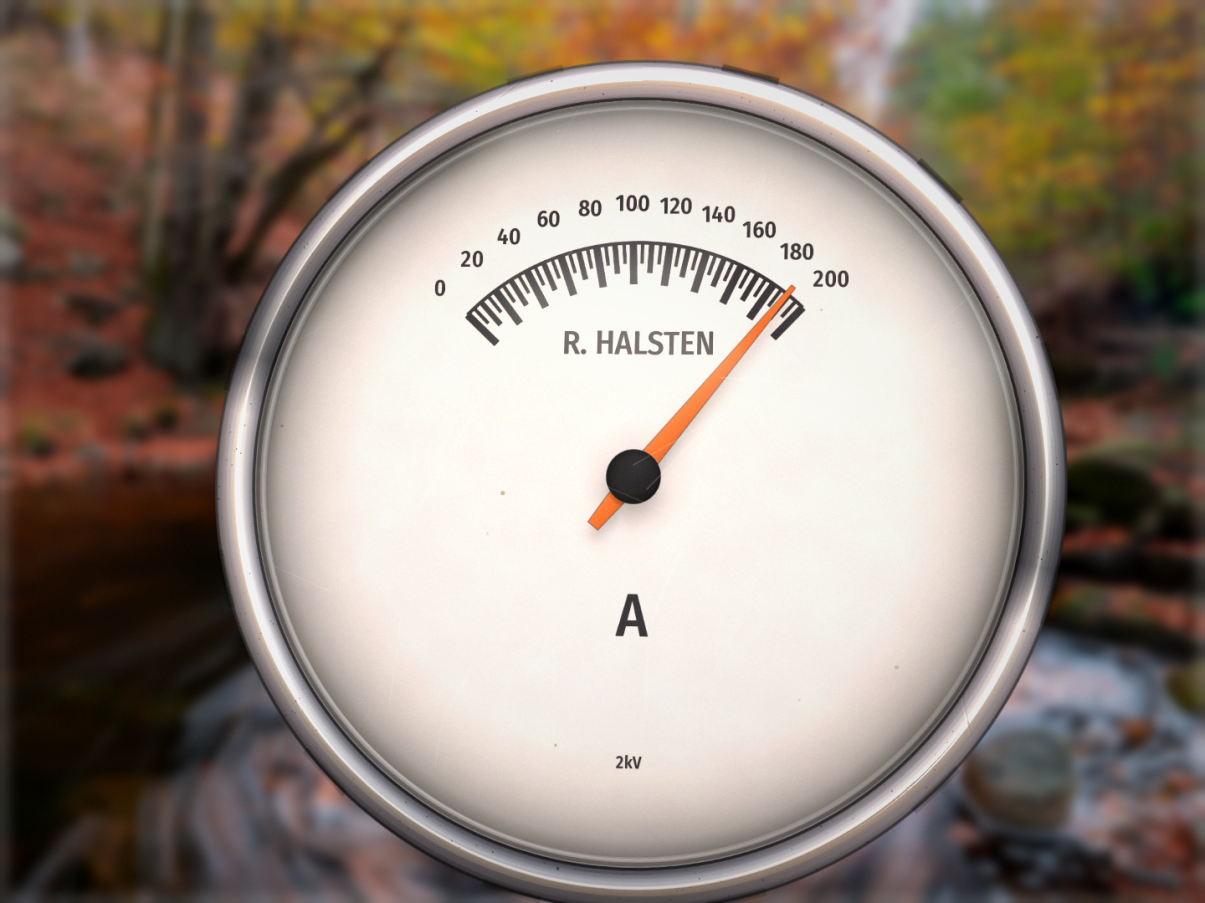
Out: 190
